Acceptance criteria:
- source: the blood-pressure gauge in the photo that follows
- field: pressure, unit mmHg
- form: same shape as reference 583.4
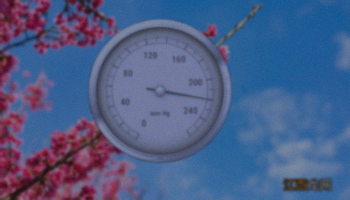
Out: 220
